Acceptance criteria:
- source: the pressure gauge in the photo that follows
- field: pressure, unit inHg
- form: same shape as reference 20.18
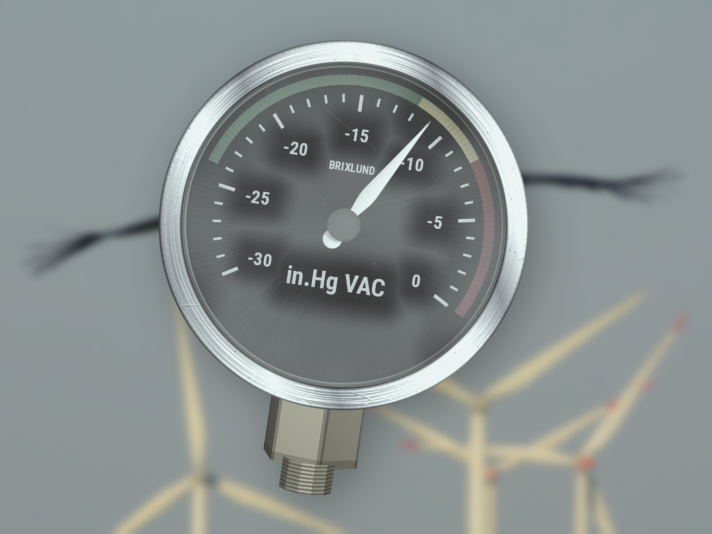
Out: -11
